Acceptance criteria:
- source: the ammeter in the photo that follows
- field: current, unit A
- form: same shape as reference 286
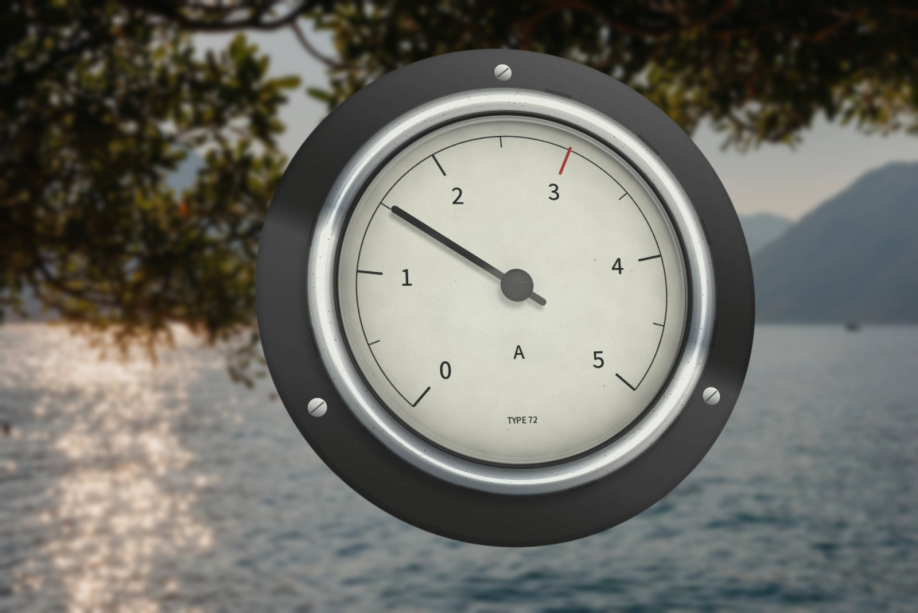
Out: 1.5
